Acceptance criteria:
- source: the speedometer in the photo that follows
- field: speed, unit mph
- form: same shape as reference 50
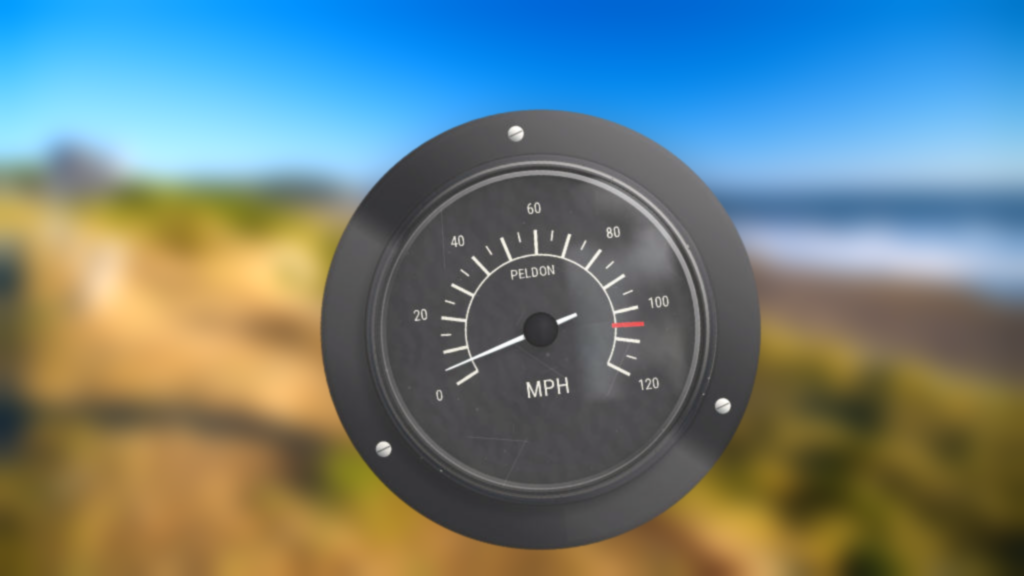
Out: 5
